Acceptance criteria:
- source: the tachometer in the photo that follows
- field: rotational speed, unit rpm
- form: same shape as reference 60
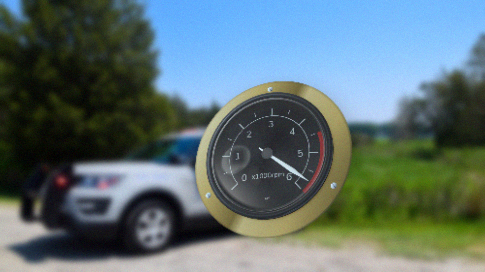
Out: 5750
